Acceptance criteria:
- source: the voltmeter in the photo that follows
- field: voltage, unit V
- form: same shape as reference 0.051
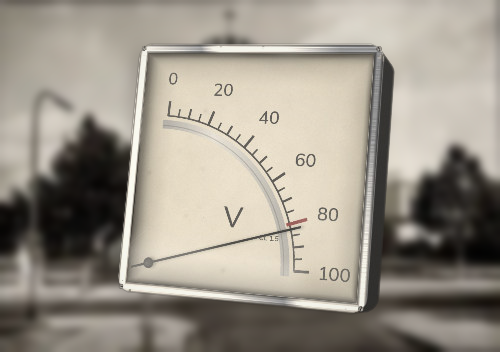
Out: 82.5
